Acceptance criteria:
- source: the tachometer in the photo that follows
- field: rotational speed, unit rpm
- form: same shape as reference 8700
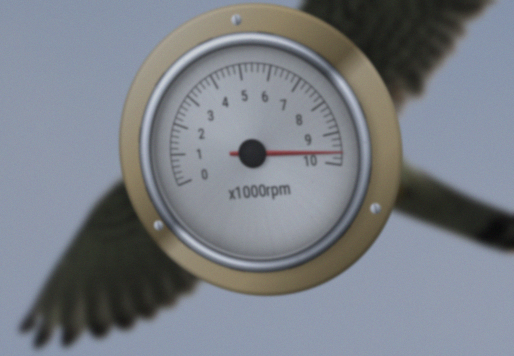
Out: 9600
